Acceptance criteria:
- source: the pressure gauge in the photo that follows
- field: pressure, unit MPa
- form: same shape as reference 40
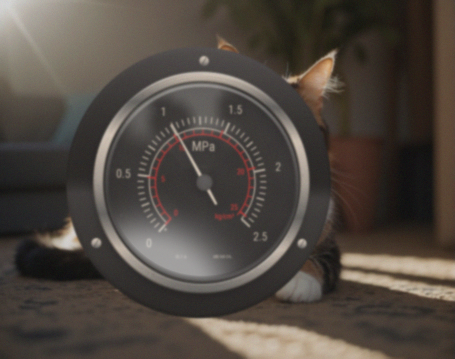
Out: 1
